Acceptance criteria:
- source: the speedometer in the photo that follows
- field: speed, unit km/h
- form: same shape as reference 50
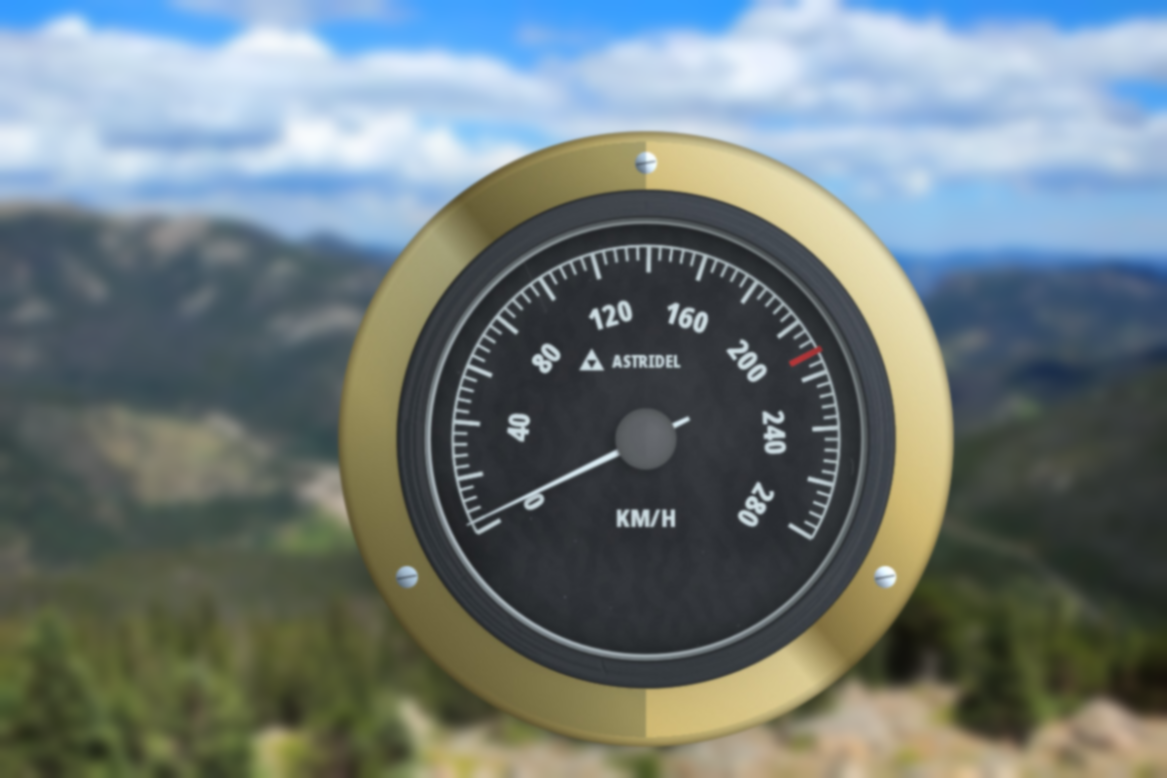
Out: 4
